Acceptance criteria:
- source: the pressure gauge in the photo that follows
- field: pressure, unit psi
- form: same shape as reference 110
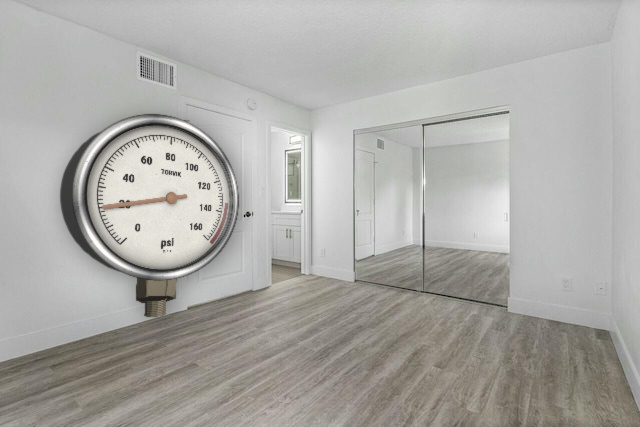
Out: 20
